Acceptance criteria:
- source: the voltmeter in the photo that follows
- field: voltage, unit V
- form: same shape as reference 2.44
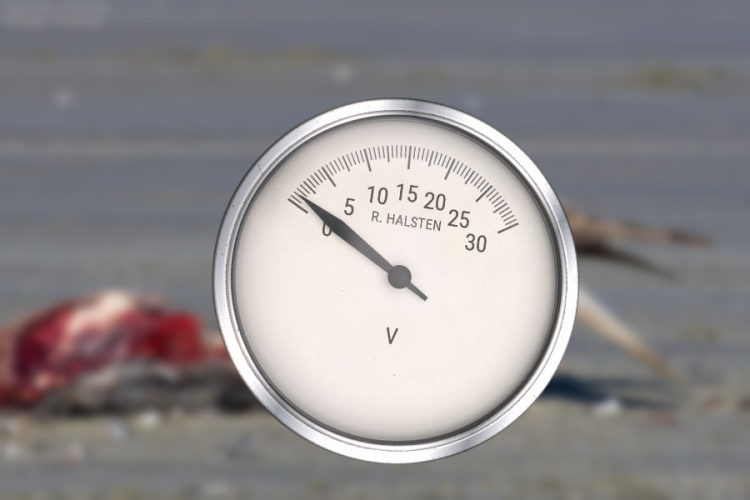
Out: 1
